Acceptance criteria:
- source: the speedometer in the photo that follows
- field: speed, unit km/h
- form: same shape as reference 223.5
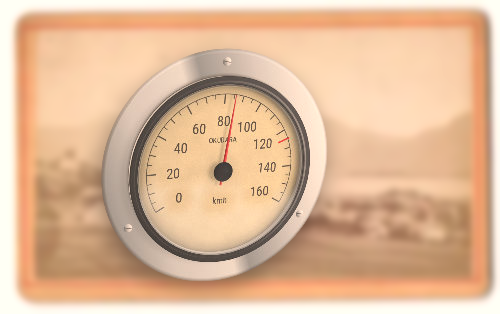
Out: 85
